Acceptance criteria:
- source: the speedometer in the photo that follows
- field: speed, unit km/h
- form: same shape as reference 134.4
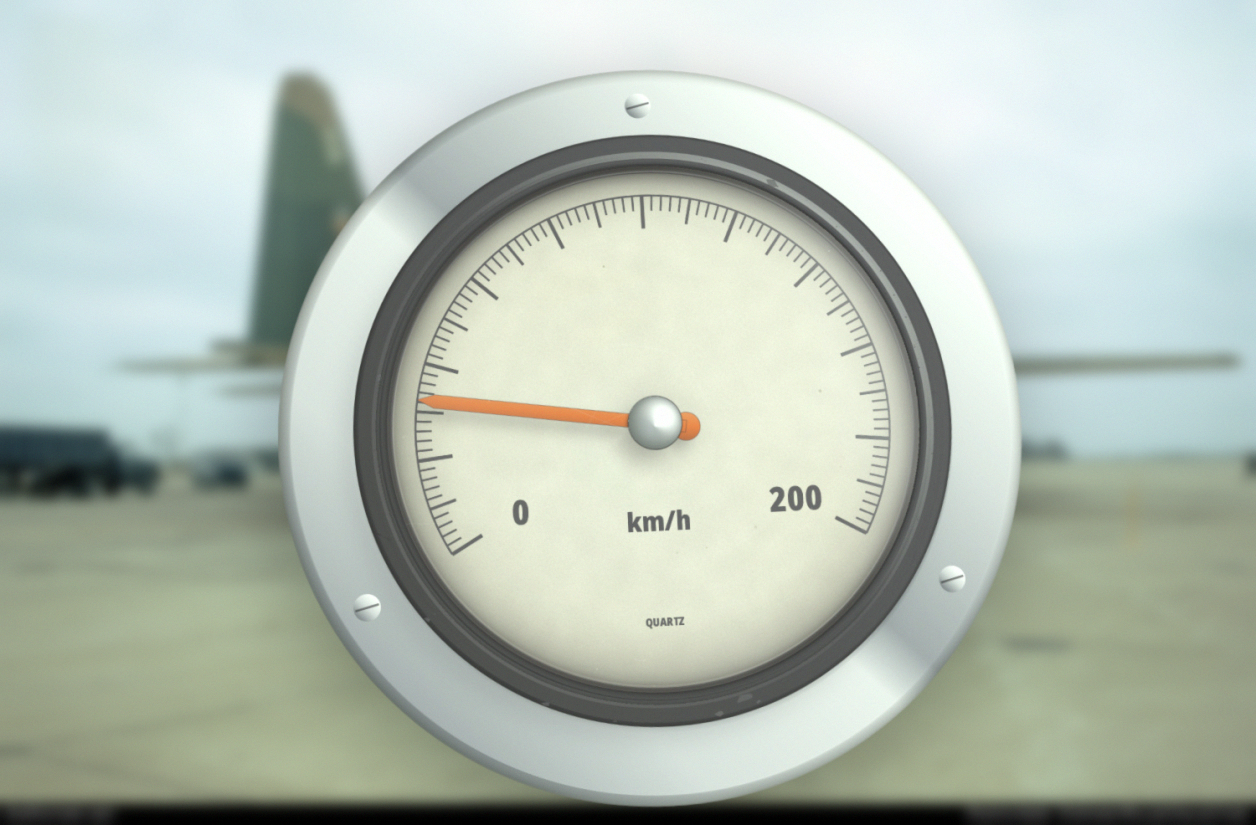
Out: 32
